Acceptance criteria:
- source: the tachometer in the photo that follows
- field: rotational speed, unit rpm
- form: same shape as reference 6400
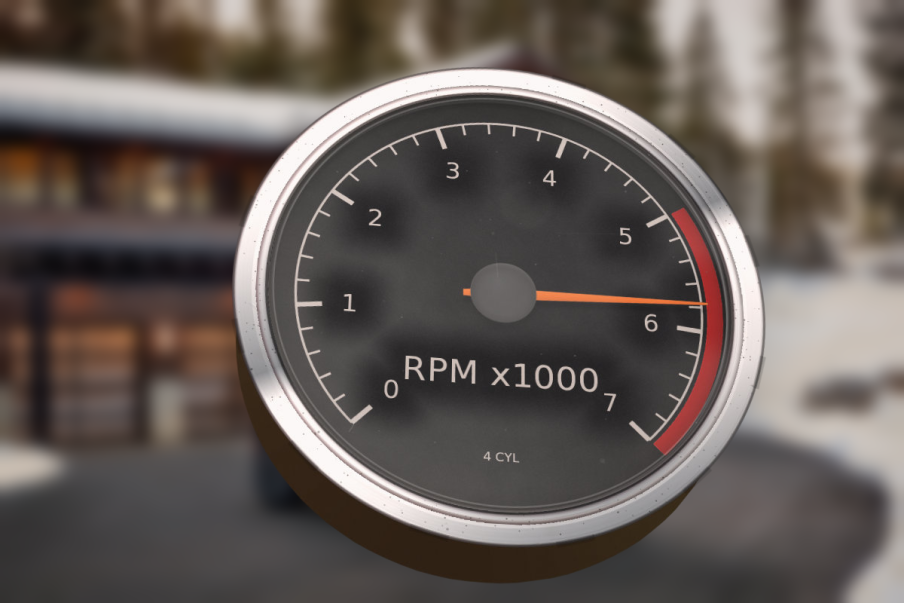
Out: 5800
